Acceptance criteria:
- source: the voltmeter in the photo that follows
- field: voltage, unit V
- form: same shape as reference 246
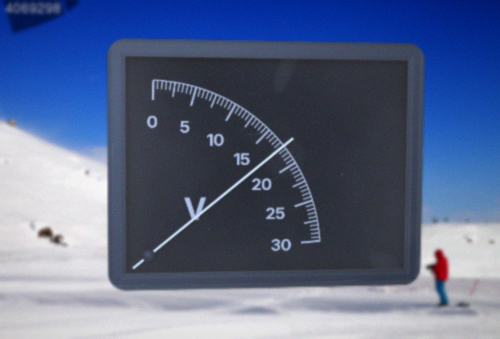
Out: 17.5
